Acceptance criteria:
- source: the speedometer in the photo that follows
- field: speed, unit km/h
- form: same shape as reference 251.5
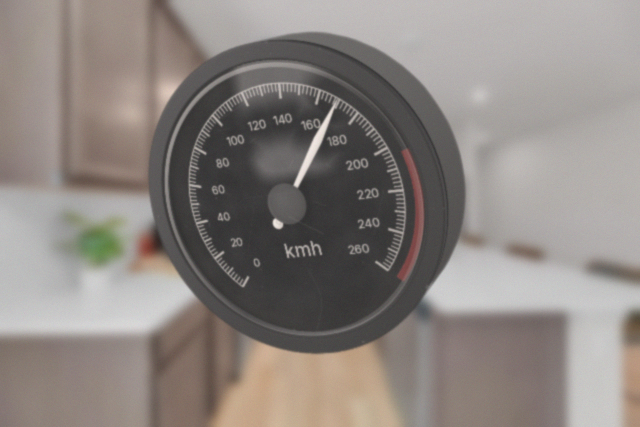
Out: 170
